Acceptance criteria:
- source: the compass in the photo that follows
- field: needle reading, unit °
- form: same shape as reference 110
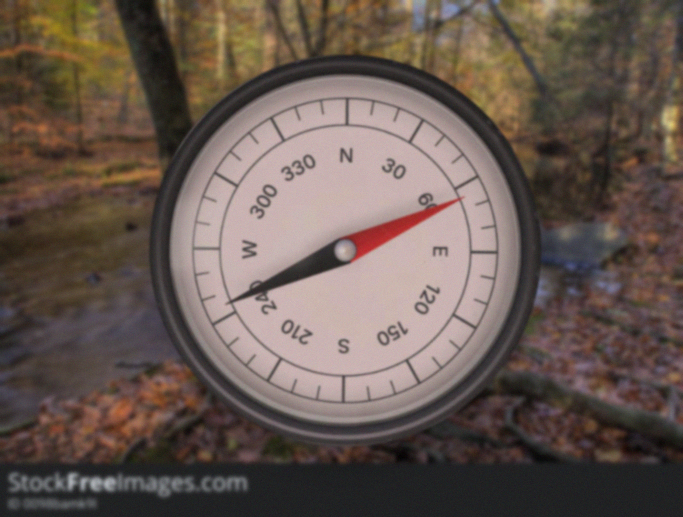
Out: 65
